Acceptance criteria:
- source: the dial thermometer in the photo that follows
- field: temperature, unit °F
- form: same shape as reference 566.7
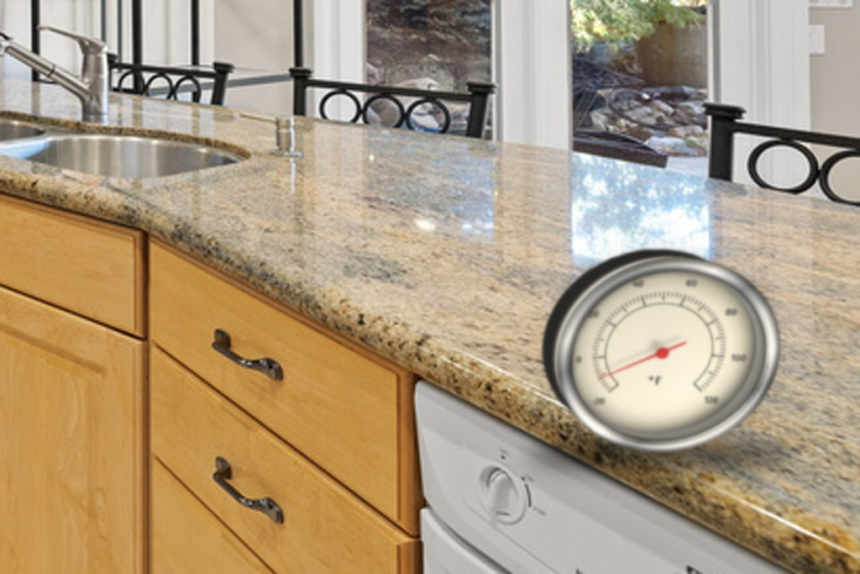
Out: -10
